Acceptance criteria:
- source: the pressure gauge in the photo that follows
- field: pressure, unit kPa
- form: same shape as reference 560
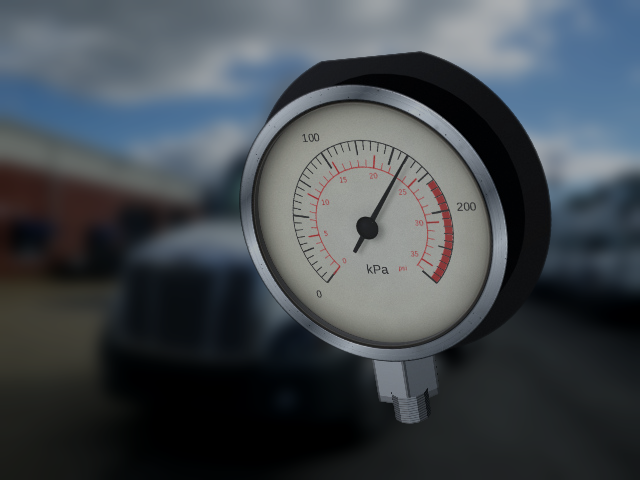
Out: 160
